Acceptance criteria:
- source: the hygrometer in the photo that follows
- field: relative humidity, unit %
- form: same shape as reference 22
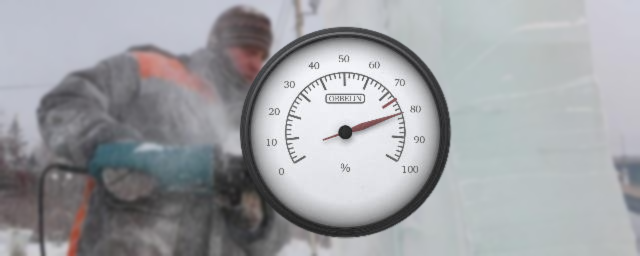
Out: 80
